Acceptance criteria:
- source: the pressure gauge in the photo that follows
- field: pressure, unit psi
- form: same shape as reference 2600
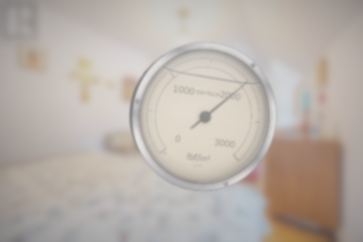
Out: 2000
